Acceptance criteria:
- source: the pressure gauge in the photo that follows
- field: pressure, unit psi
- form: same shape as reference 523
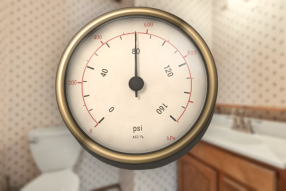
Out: 80
